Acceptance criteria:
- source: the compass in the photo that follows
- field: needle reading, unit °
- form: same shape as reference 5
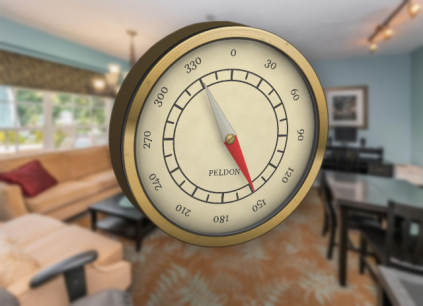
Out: 150
